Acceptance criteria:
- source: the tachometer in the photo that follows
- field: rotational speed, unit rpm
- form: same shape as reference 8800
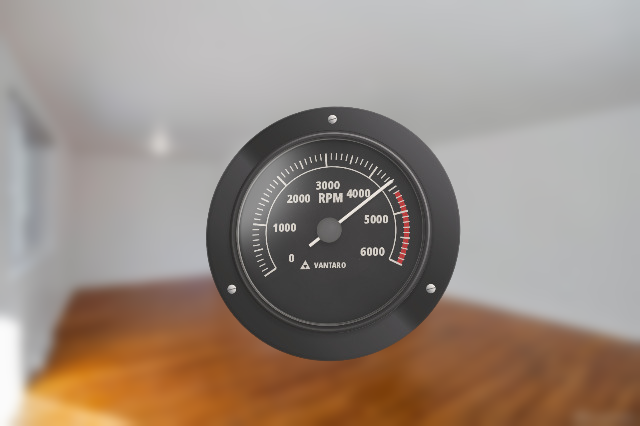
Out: 4400
